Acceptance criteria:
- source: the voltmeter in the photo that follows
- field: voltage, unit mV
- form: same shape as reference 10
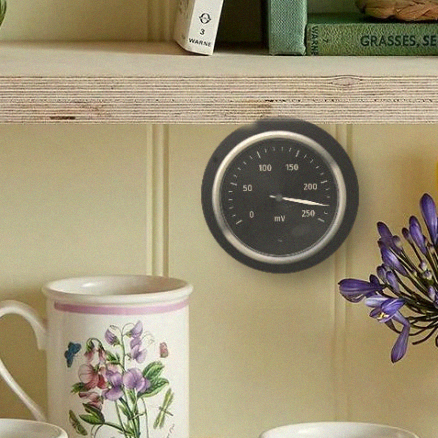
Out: 230
